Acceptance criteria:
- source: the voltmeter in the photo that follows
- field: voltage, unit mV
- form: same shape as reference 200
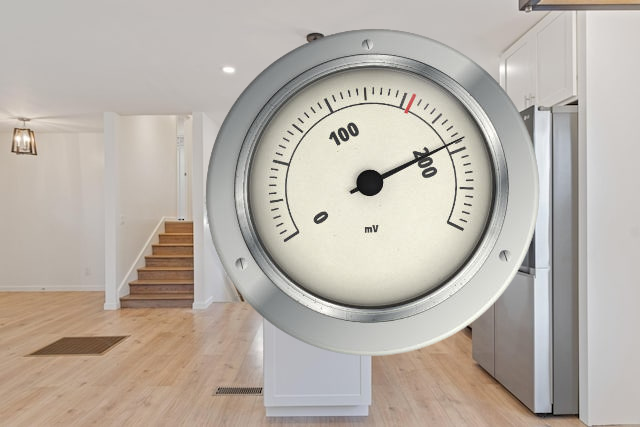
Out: 195
